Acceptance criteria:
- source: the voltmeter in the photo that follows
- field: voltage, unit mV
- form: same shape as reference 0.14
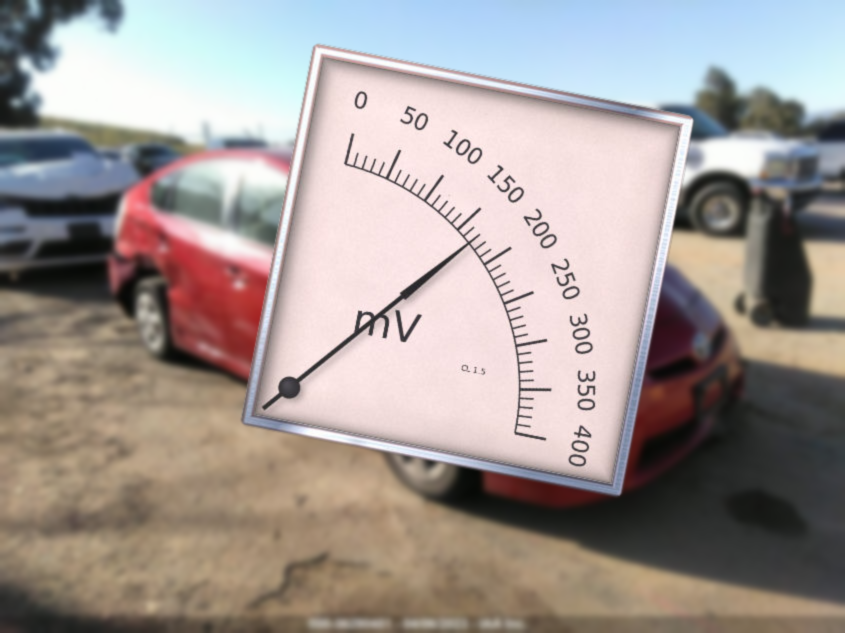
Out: 170
